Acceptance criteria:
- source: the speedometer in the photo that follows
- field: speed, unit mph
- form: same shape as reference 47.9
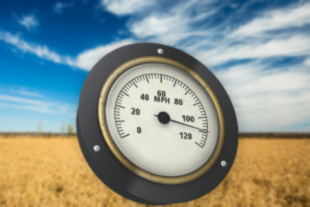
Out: 110
